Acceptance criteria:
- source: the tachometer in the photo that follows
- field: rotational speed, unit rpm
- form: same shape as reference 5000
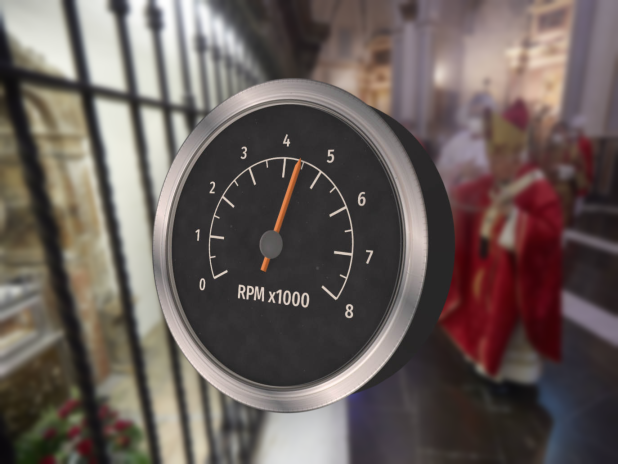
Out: 4500
